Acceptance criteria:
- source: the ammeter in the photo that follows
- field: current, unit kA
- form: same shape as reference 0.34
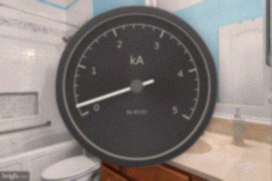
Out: 0.2
